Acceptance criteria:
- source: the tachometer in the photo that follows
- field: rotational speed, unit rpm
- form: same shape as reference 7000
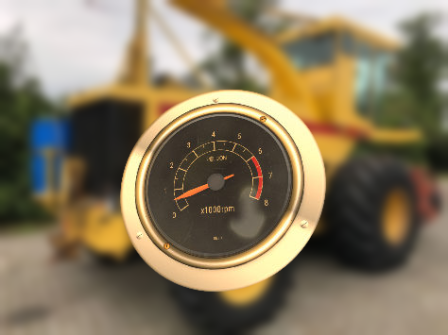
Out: 500
